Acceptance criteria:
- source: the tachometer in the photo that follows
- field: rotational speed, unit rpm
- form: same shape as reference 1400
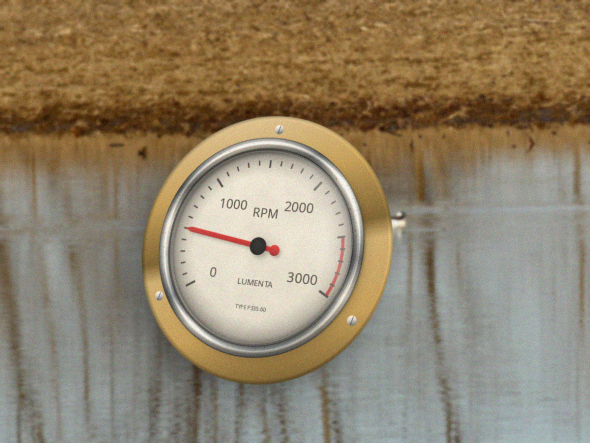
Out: 500
